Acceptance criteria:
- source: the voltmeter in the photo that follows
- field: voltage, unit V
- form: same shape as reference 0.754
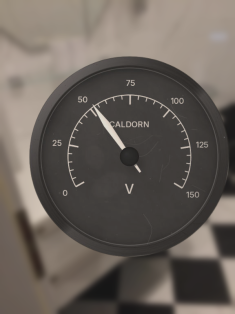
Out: 52.5
